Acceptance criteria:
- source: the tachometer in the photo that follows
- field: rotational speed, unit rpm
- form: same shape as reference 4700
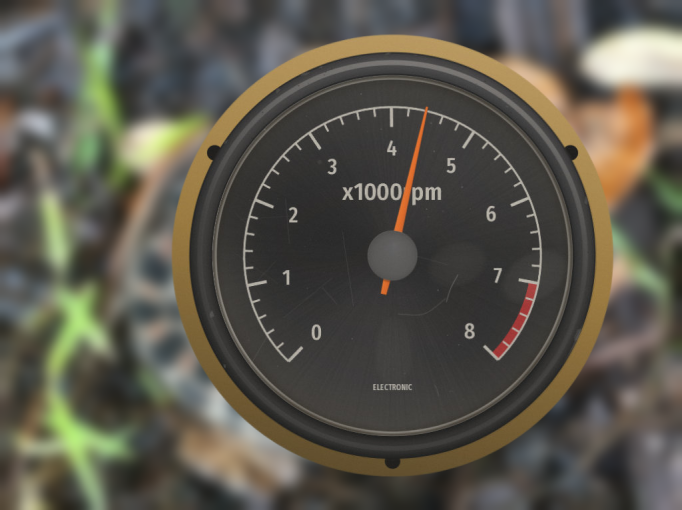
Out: 4400
